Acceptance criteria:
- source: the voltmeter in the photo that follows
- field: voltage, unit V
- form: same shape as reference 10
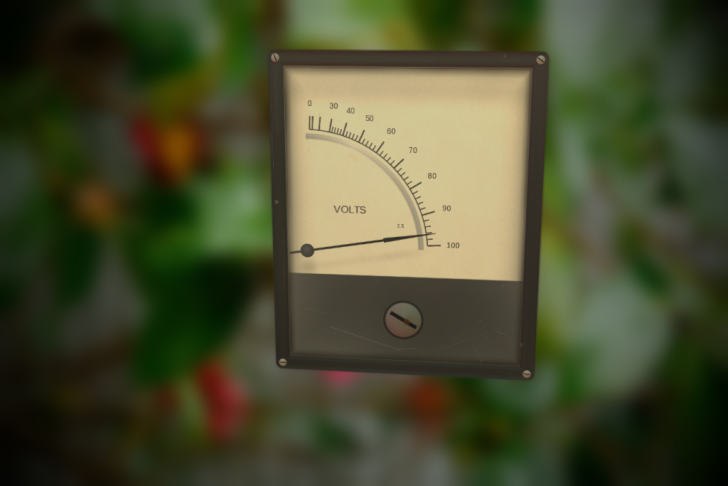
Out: 96
